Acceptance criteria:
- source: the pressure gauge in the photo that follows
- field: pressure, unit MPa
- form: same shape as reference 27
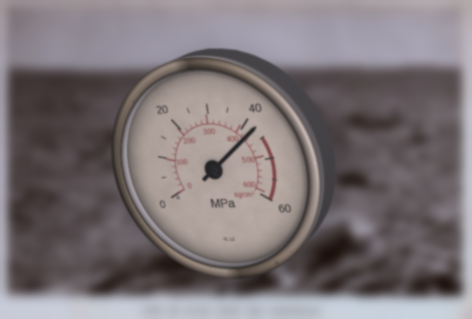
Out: 42.5
